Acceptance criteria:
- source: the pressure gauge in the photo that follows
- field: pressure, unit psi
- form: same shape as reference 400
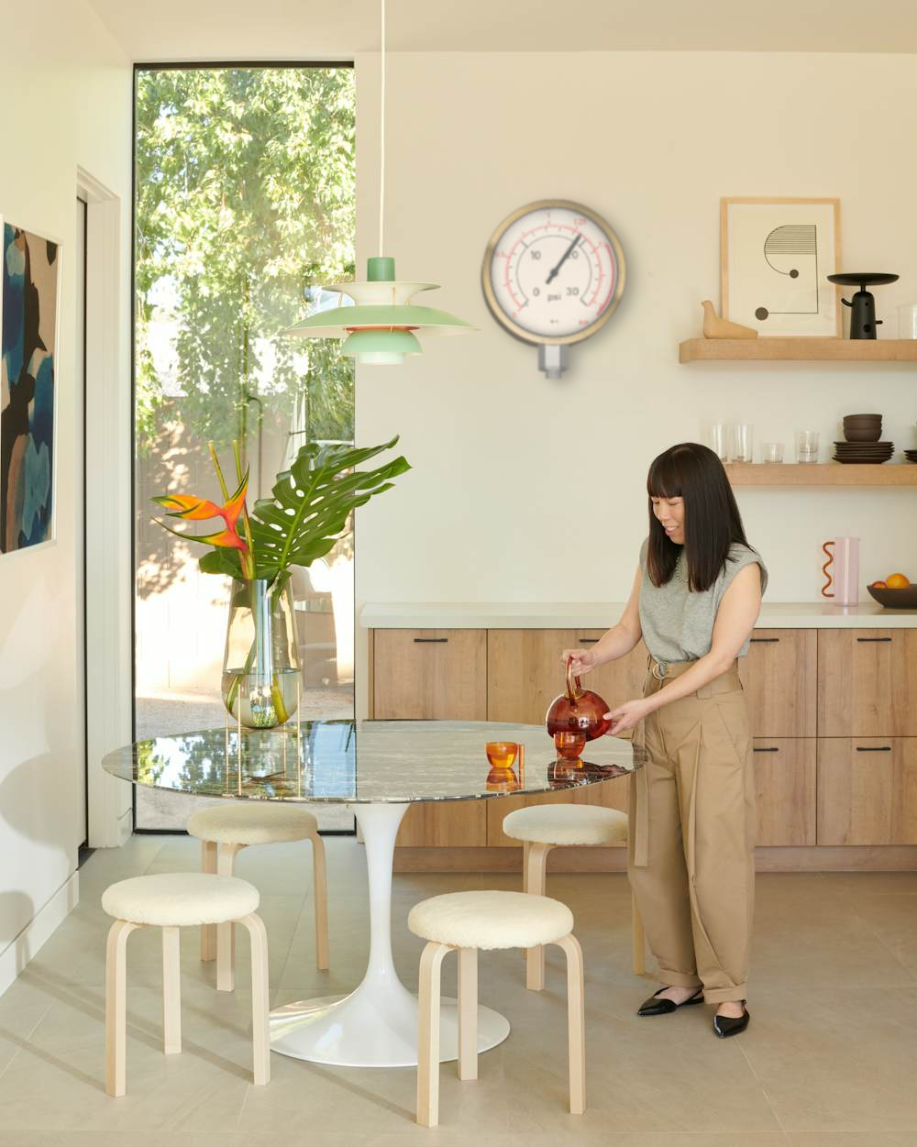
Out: 19
